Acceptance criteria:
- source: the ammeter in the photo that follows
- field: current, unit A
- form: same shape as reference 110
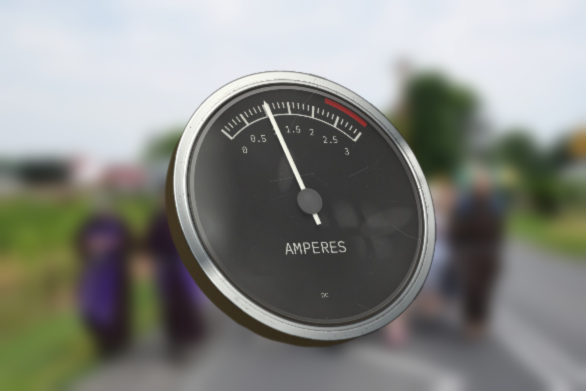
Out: 1
